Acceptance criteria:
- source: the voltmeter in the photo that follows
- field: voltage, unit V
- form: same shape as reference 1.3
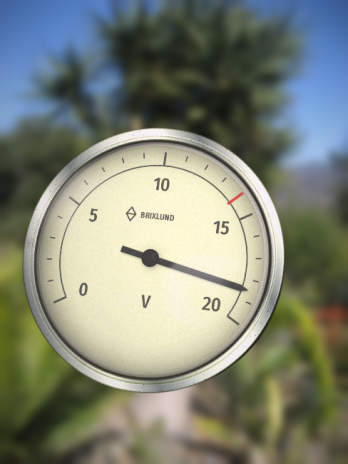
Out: 18.5
